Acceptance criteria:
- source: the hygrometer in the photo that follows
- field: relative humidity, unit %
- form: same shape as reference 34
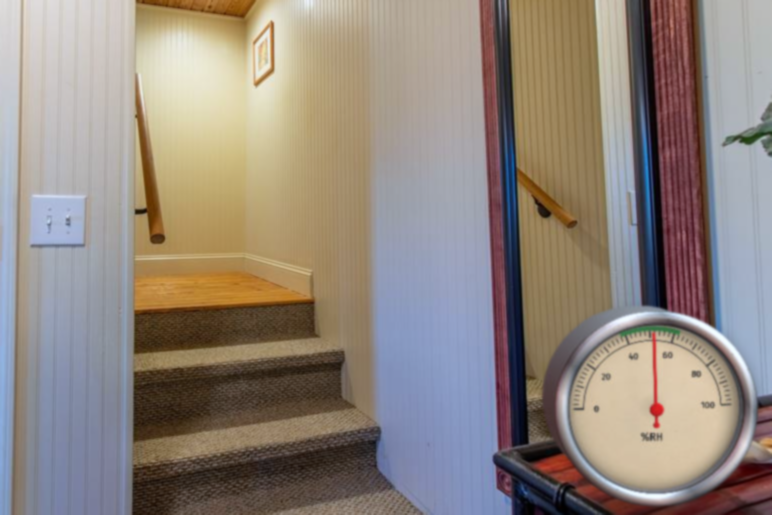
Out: 50
